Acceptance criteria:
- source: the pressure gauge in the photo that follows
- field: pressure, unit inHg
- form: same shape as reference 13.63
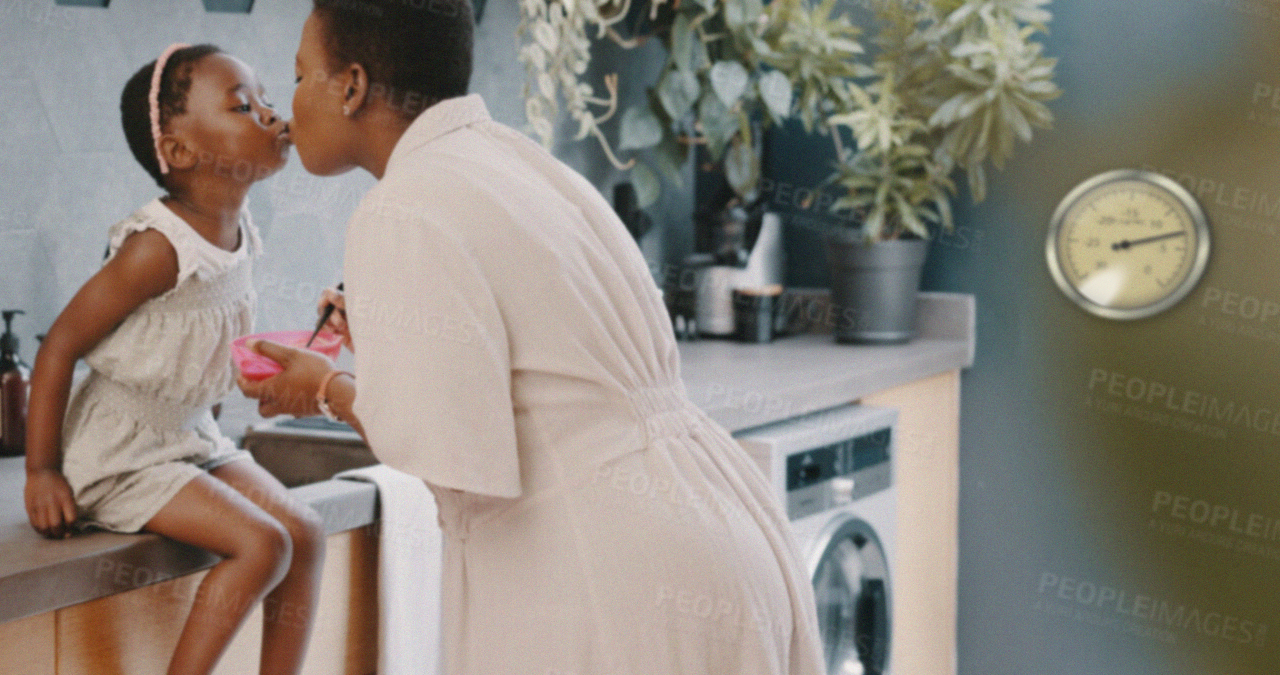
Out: -7
